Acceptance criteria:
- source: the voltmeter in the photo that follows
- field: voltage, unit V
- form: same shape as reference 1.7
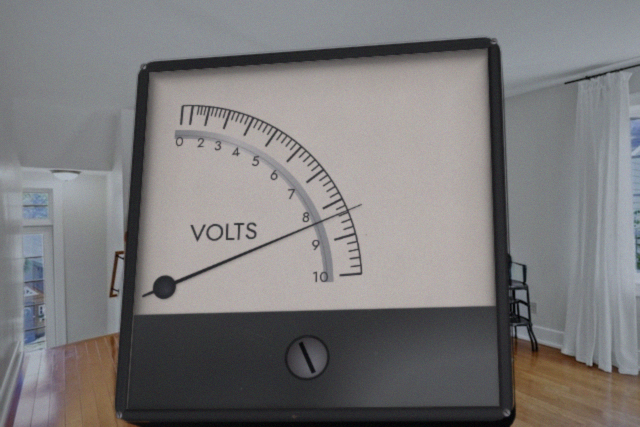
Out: 8.4
